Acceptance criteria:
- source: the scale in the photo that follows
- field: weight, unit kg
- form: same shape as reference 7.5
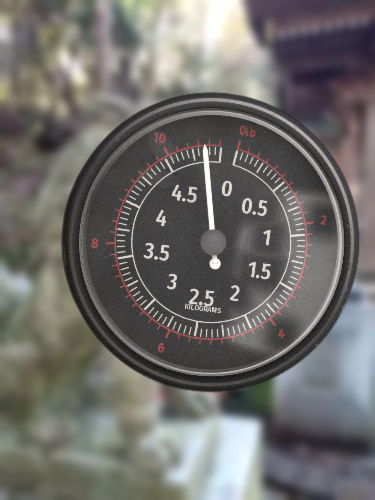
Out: 4.85
